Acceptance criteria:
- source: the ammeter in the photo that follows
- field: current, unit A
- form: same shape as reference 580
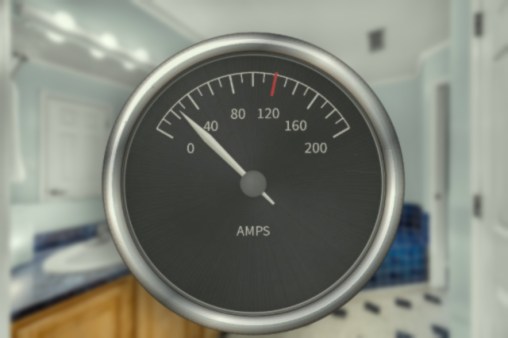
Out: 25
